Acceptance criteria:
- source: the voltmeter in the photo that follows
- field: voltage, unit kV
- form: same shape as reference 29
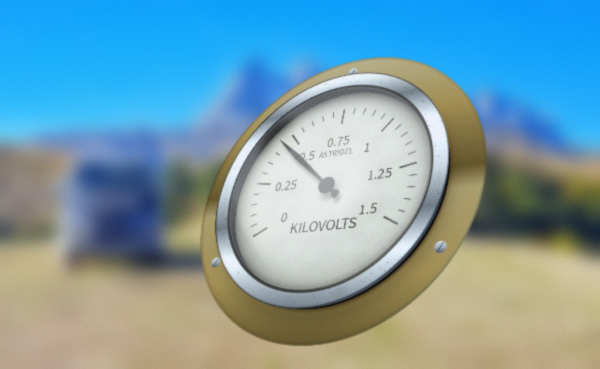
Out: 0.45
